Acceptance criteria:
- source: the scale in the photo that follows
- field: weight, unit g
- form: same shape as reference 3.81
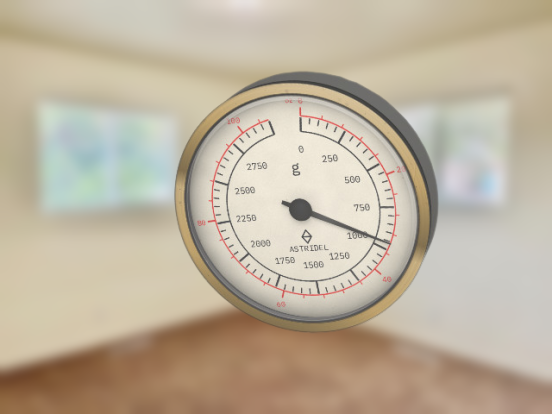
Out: 950
